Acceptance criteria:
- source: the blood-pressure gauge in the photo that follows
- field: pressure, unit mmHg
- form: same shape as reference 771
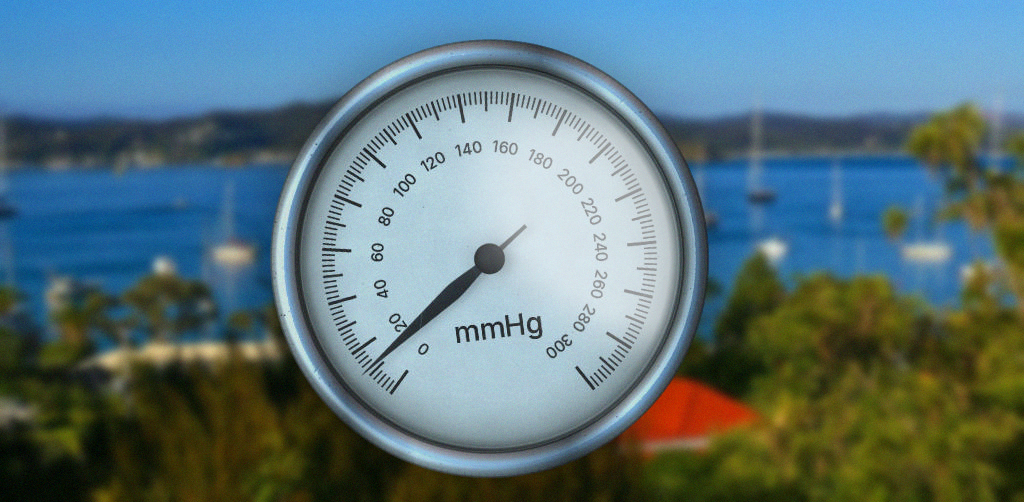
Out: 12
